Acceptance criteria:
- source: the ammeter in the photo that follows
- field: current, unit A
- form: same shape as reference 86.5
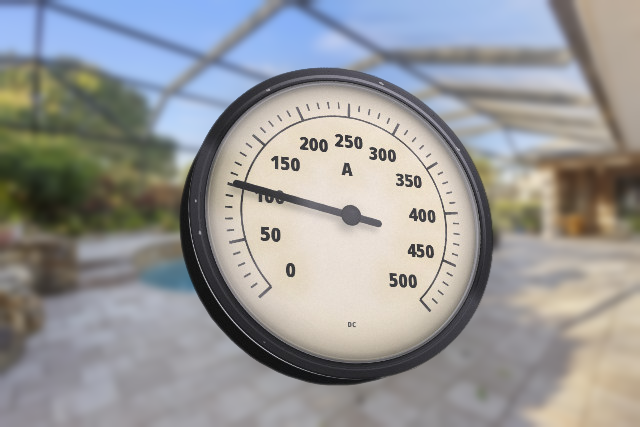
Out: 100
